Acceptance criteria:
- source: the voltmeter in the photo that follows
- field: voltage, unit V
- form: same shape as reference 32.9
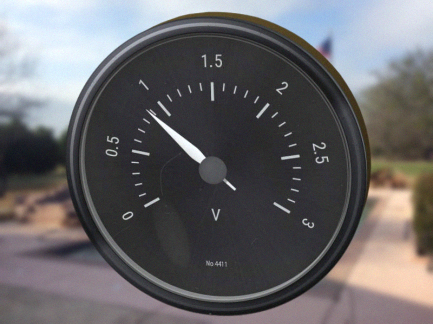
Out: 0.9
